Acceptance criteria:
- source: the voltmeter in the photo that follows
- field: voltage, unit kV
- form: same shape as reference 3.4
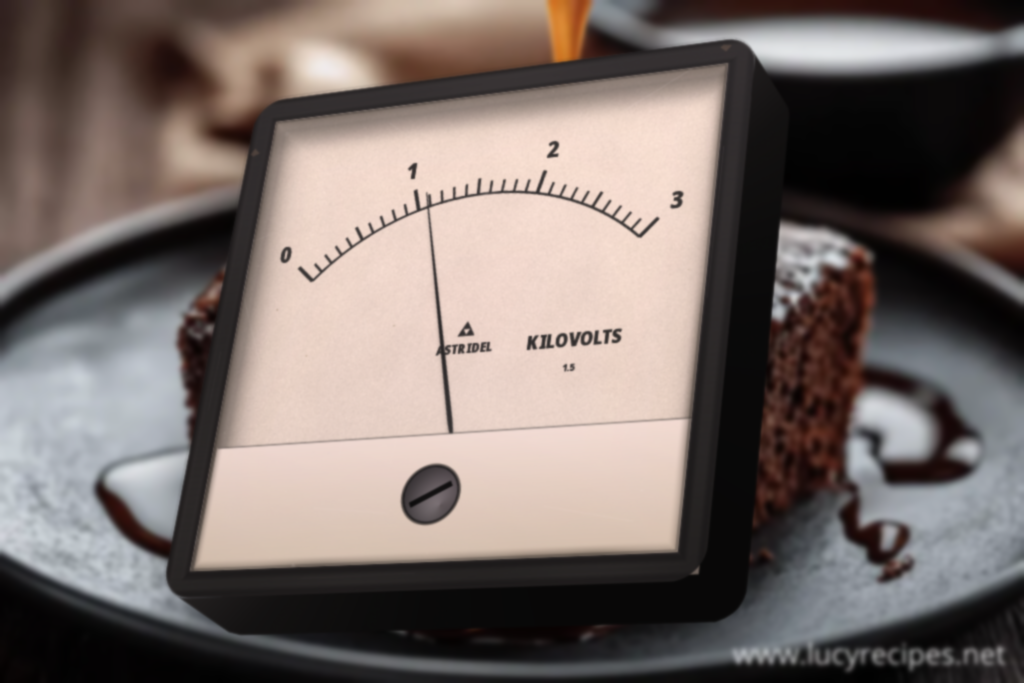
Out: 1.1
